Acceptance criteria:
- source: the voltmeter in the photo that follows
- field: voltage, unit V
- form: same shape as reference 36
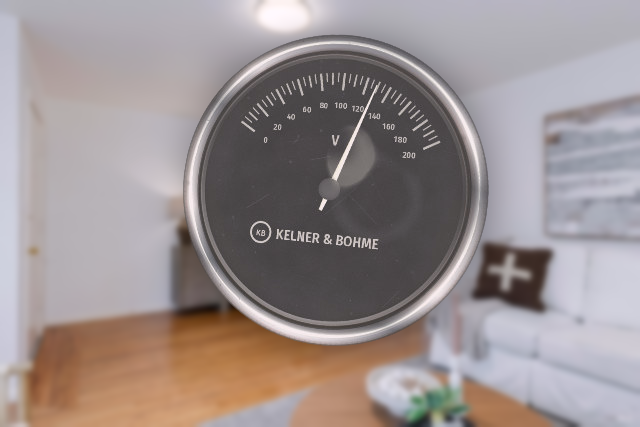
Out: 130
